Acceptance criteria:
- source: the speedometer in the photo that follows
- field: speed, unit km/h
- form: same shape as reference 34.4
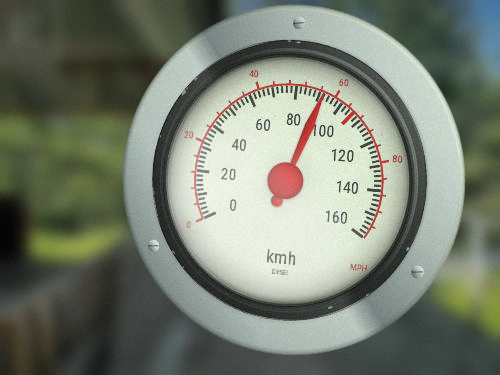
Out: 92
